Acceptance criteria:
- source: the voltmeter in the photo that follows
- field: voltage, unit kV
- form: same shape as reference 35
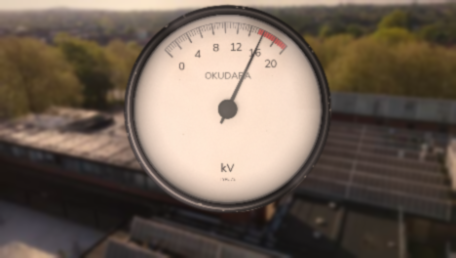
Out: 16
